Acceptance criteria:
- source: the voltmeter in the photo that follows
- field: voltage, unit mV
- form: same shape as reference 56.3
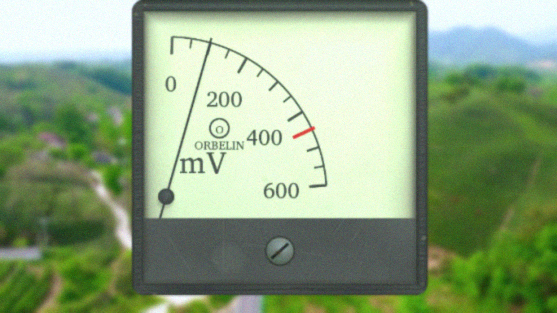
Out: 100
